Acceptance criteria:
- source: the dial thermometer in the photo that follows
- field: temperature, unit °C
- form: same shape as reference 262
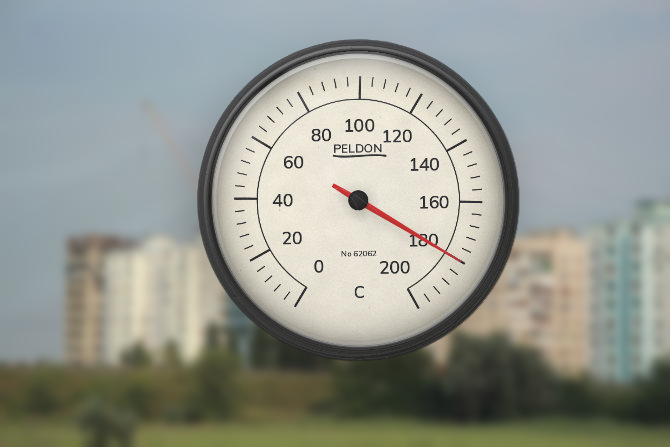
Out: 180
